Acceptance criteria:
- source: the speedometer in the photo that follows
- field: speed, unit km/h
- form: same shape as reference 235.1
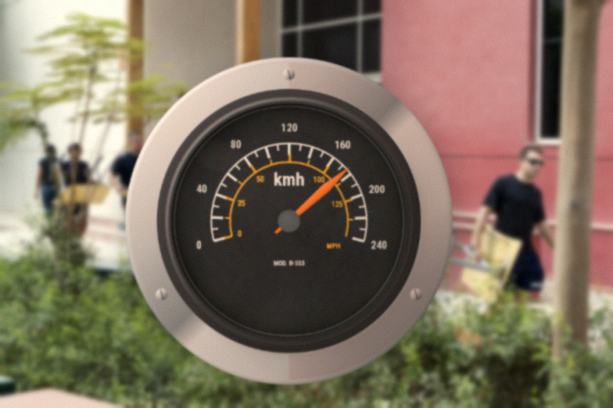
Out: 175
